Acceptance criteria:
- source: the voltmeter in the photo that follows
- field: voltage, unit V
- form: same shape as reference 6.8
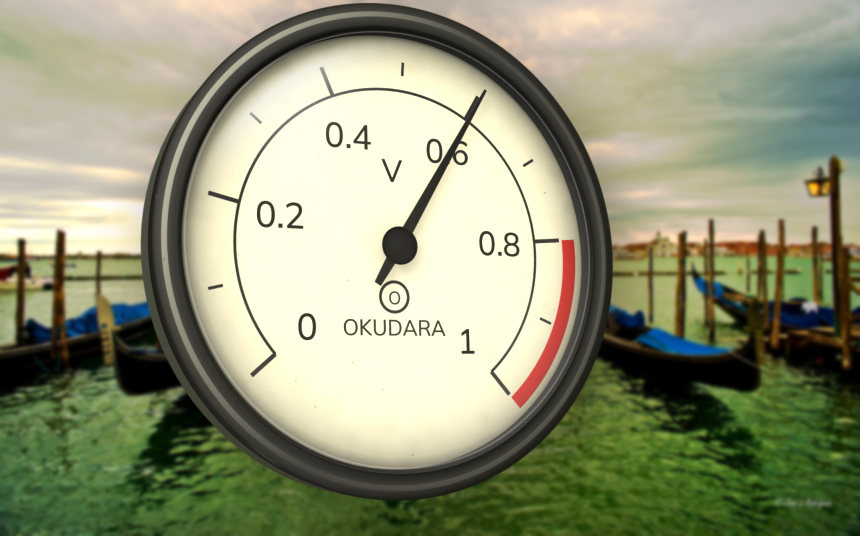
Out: 0.6
